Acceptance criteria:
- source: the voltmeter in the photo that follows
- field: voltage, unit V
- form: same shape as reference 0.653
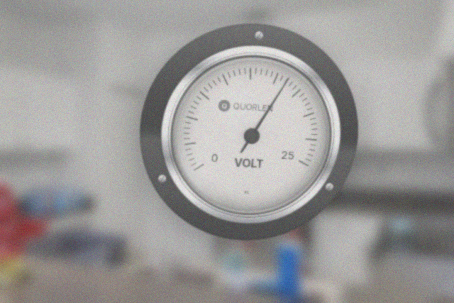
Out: 16
